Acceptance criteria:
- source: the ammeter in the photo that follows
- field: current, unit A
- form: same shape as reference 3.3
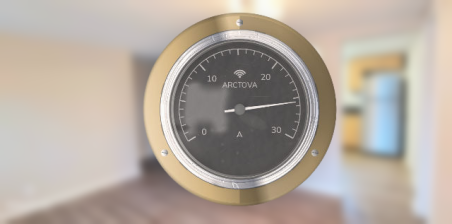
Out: 25.5
